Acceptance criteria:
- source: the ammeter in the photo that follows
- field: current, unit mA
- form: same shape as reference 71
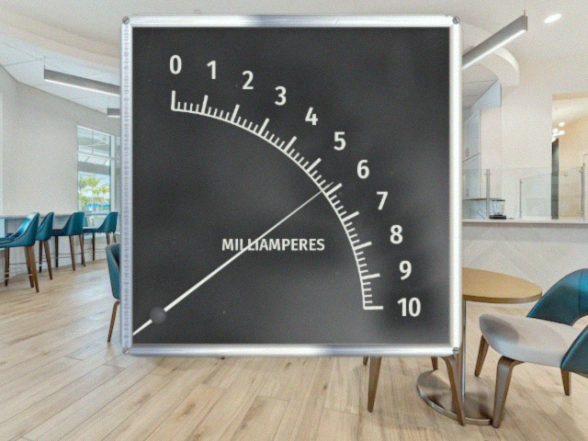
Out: 5.8
